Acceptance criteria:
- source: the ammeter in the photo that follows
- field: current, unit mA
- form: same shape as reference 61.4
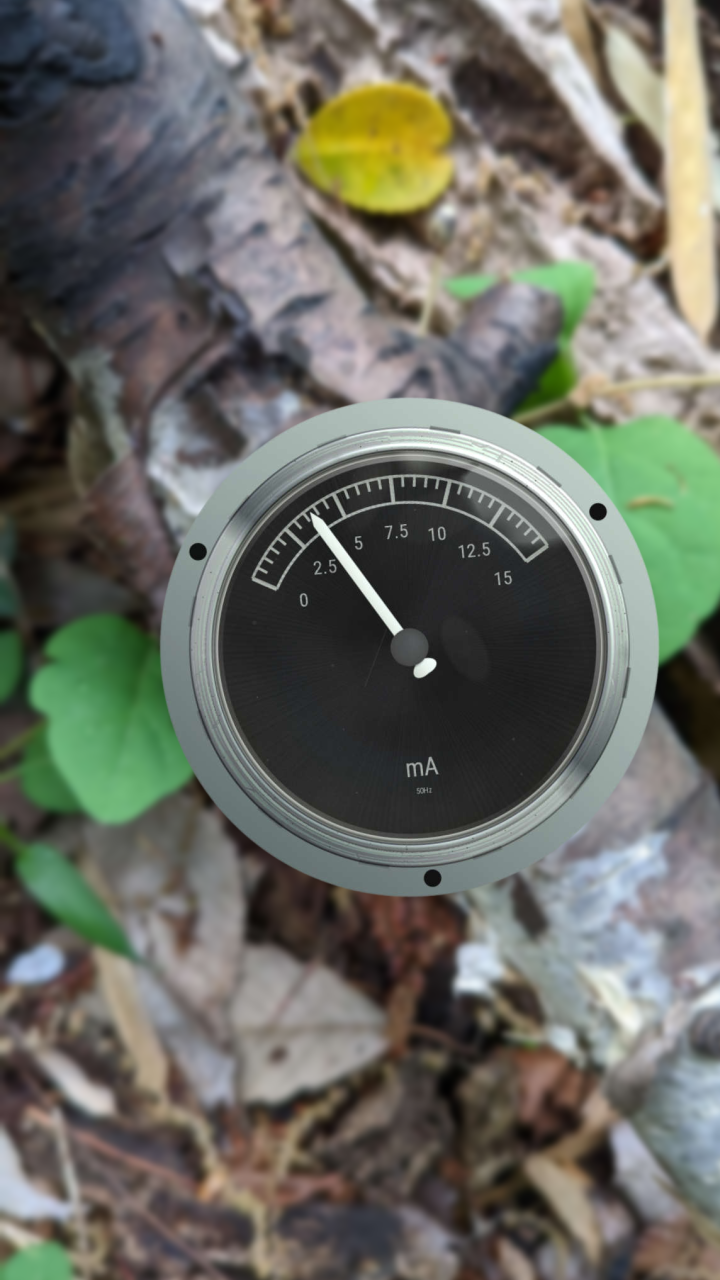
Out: 3.75
